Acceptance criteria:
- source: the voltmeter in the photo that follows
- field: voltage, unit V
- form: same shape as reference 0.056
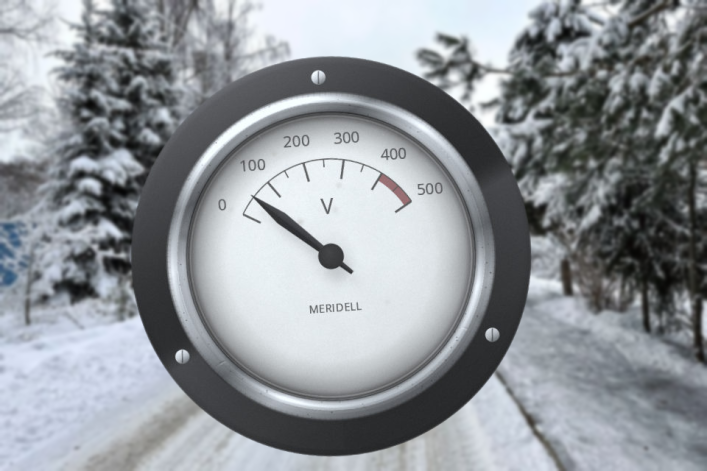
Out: 50
